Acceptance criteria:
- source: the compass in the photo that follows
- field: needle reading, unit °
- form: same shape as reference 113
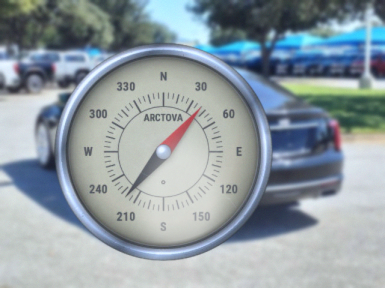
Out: 40
